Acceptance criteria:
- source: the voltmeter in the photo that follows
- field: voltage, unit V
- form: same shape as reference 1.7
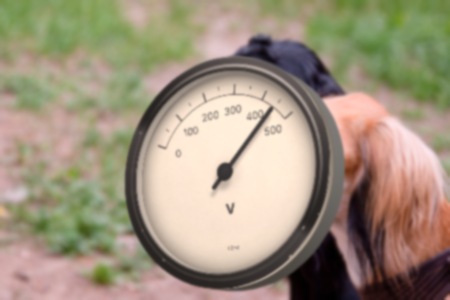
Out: 450
